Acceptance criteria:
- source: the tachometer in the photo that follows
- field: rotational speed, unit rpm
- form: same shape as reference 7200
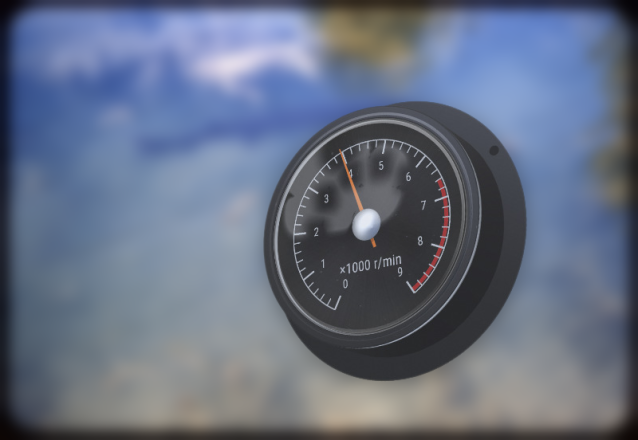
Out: 4000
